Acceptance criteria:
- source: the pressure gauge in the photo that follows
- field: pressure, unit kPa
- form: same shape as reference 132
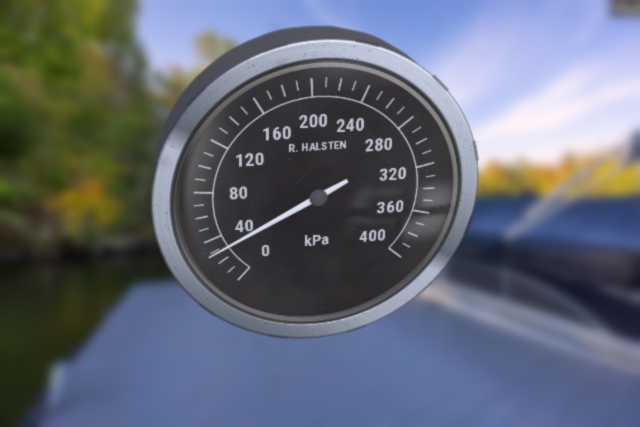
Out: 30
